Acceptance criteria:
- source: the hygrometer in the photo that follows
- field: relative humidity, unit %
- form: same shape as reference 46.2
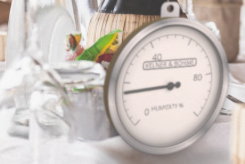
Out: 16
